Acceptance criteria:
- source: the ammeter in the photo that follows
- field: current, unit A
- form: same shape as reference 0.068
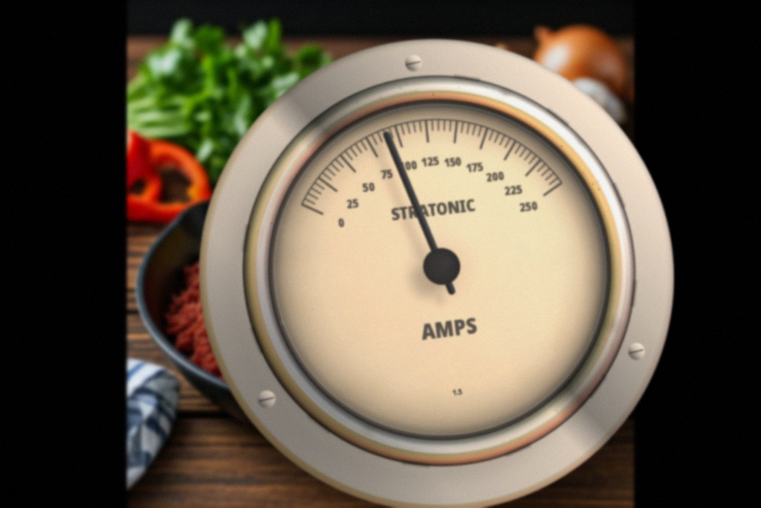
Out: 90
